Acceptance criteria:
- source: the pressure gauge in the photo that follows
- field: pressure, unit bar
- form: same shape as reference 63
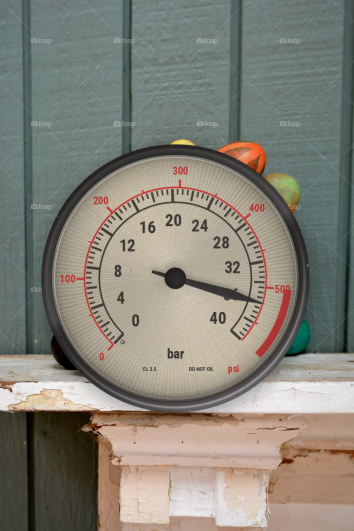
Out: 36
